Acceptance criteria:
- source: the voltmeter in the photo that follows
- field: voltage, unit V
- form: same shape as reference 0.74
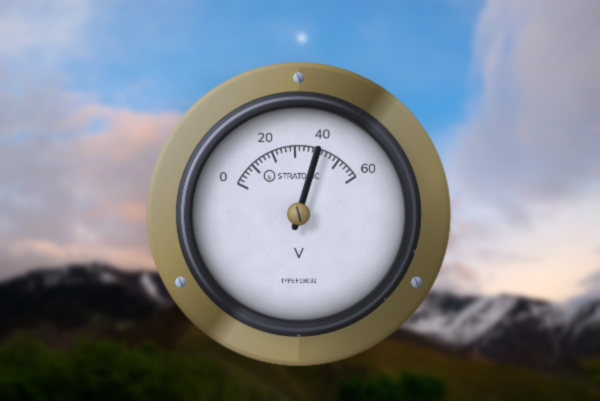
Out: 40
